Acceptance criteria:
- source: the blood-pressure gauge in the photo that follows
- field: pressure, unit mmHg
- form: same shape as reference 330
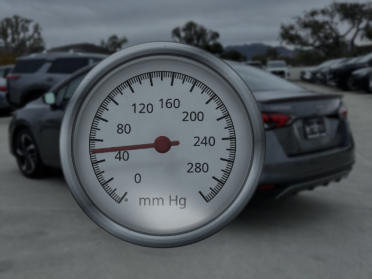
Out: 50
